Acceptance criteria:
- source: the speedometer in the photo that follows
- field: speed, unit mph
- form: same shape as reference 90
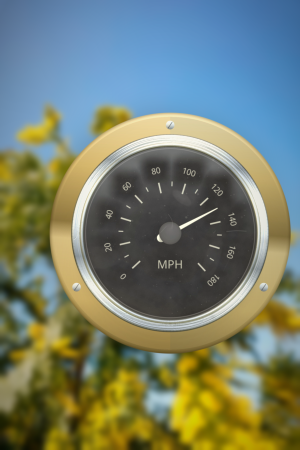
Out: 130
